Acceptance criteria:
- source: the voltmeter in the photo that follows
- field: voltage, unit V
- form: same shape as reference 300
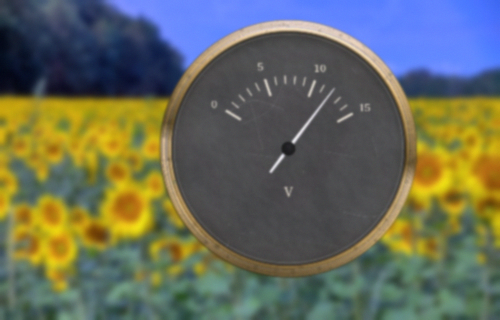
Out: 12
